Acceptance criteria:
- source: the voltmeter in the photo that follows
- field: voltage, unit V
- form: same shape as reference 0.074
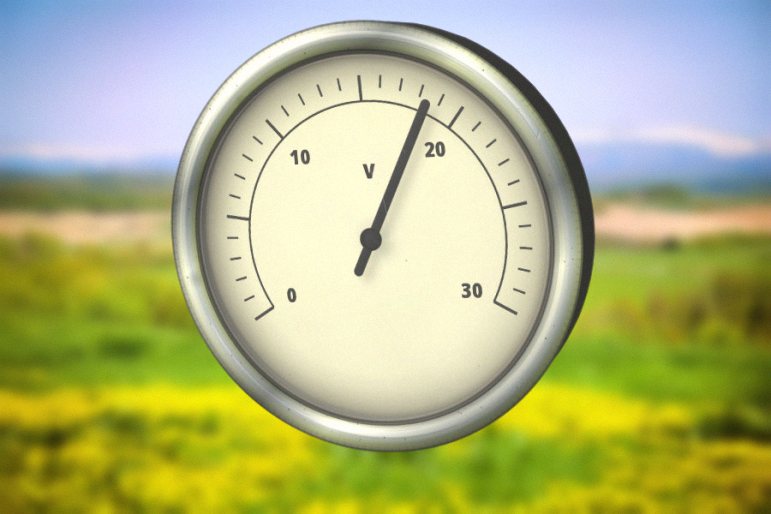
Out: 18.5
